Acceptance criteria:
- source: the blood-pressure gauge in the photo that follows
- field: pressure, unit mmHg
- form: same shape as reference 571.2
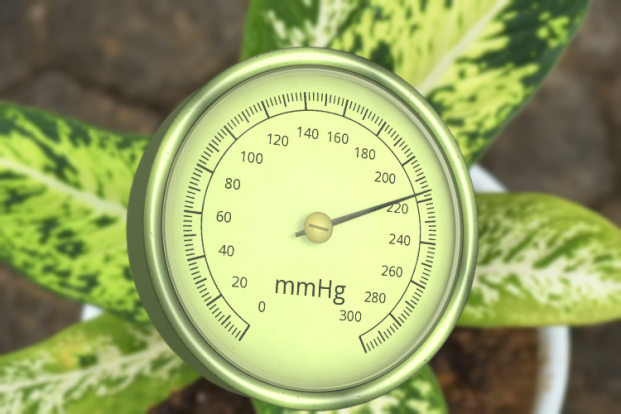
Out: 216
